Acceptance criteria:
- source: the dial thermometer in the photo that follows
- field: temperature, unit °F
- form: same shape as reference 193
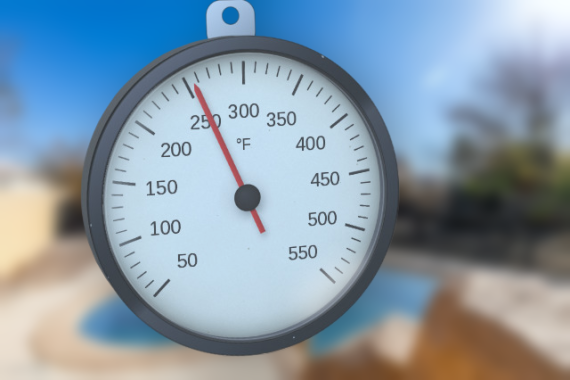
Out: 255
